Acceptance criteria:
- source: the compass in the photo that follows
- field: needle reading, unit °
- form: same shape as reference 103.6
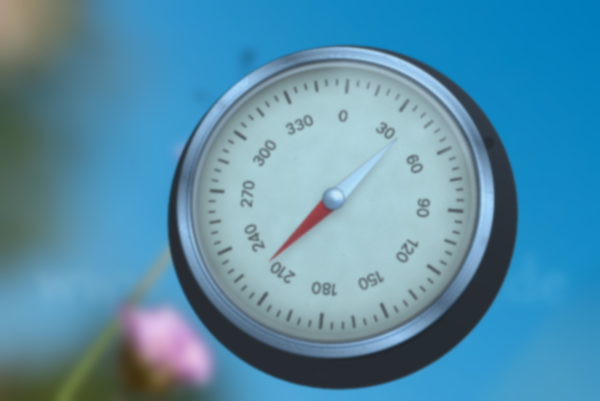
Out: 220
